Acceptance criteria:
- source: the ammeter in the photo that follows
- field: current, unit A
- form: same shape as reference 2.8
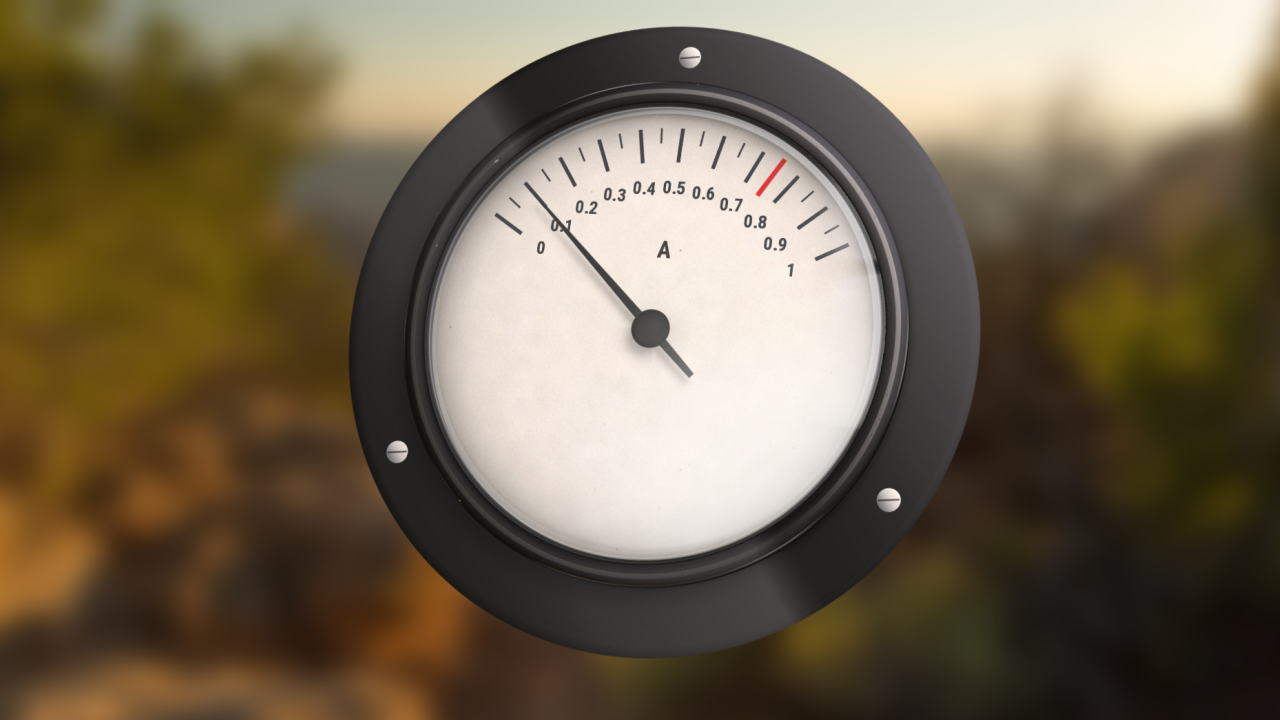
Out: 0.1
